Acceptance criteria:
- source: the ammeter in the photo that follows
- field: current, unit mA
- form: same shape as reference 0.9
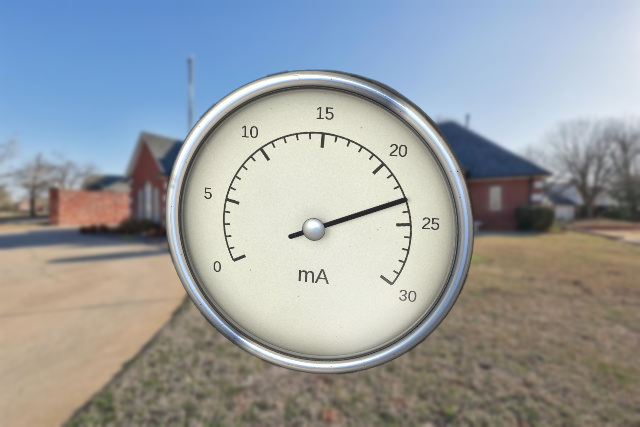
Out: 23
